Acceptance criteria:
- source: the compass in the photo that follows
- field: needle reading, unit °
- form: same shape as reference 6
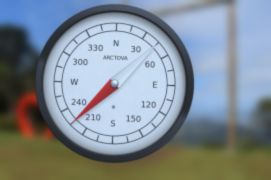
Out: 225
